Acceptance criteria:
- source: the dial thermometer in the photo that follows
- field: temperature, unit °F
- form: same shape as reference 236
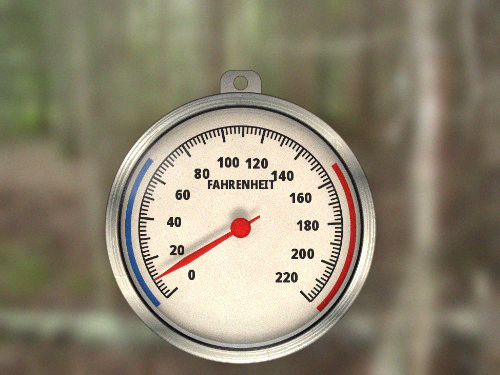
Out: 10
